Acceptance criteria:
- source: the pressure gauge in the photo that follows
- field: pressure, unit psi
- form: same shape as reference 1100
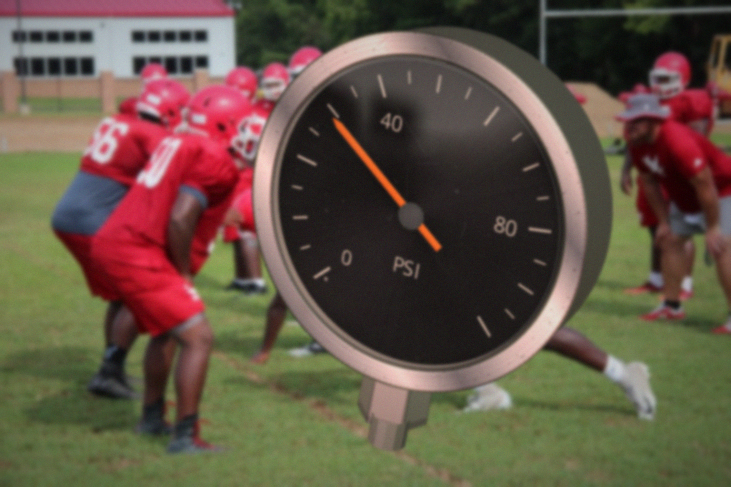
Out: 30
